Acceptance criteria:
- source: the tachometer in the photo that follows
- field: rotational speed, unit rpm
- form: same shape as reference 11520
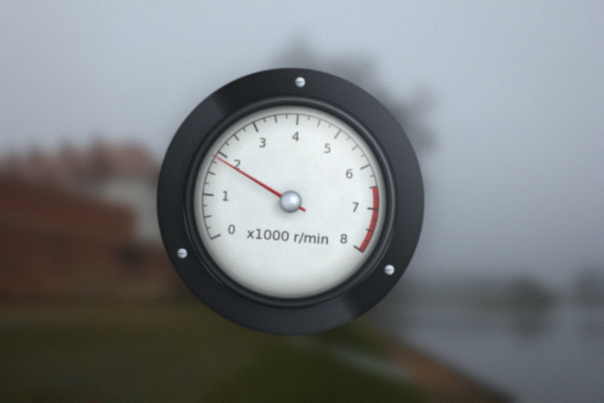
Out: 1875
